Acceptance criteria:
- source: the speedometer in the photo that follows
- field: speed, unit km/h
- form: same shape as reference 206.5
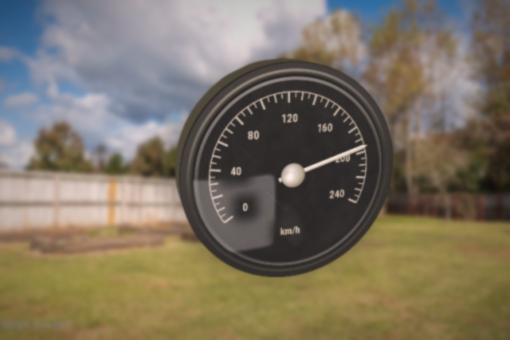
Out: 195
